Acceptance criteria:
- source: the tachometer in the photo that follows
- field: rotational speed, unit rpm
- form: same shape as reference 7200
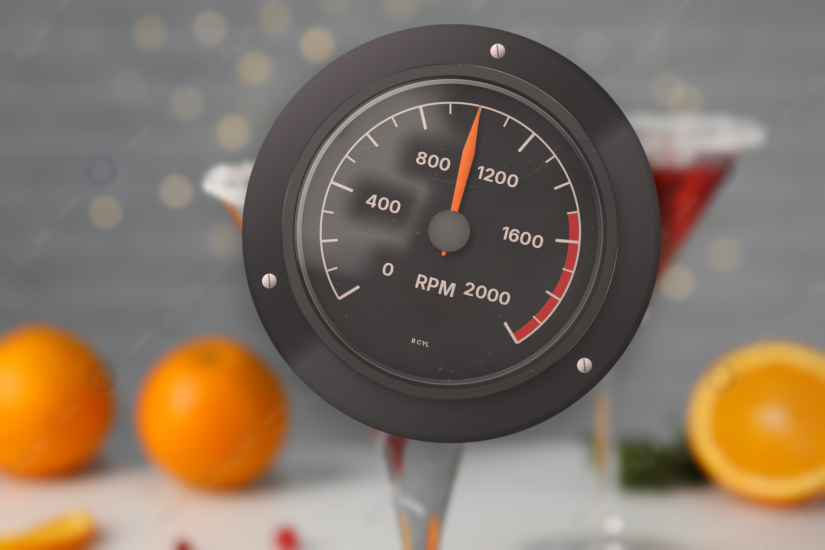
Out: 1000
